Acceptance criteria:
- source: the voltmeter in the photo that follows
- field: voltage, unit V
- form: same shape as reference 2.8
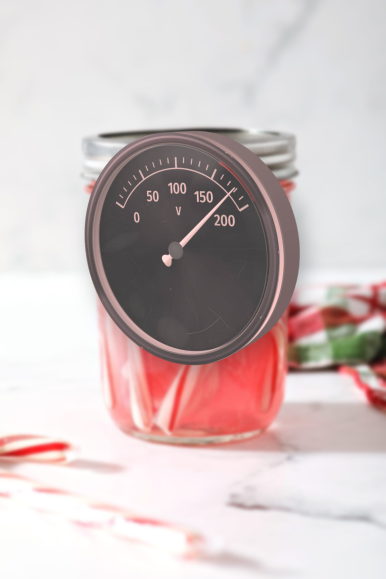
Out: 180
